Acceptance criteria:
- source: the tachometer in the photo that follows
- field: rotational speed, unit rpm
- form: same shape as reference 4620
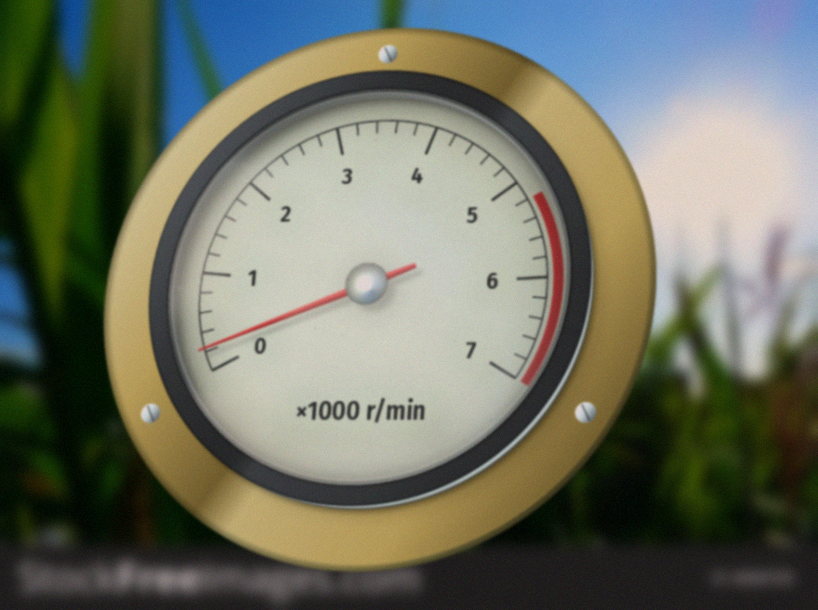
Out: 200
